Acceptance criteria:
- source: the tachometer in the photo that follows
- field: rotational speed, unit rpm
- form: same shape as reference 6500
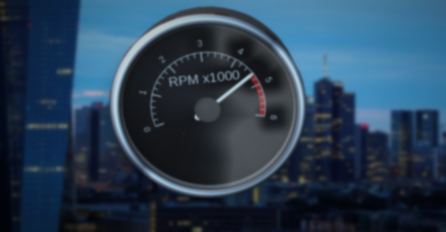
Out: 4600
